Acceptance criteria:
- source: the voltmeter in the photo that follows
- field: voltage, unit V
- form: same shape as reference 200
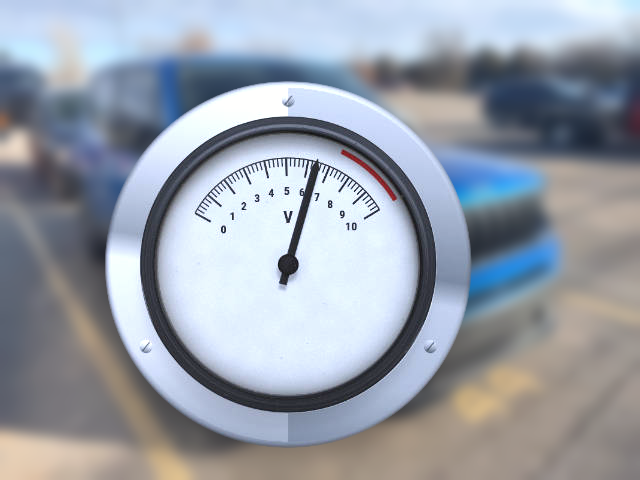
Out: 6.4
